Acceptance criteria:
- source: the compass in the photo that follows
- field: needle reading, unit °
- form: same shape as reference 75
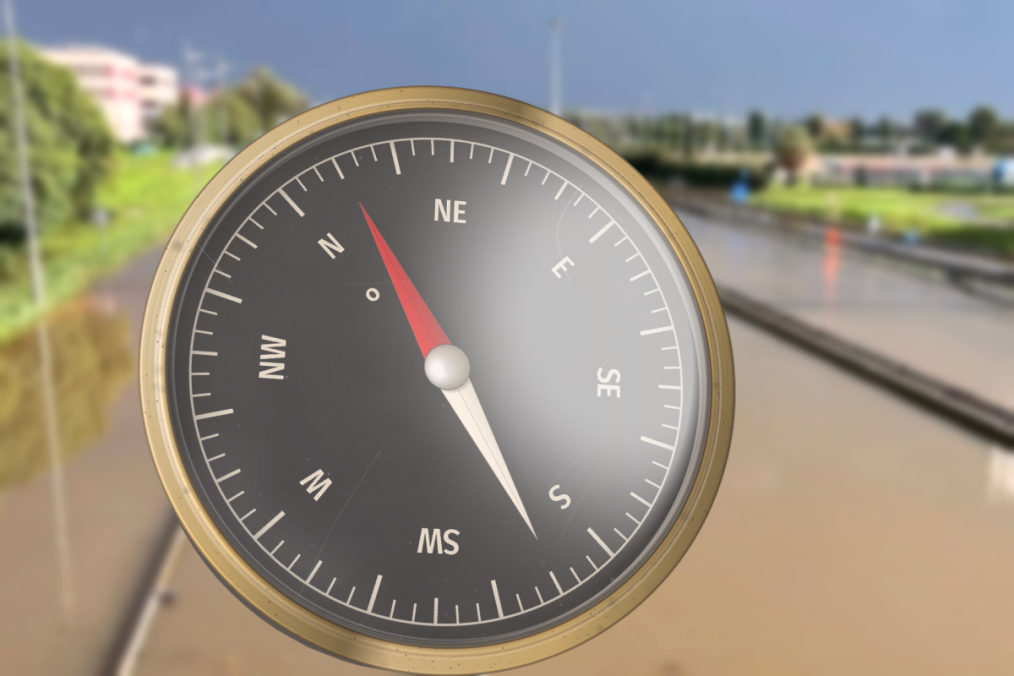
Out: 15
